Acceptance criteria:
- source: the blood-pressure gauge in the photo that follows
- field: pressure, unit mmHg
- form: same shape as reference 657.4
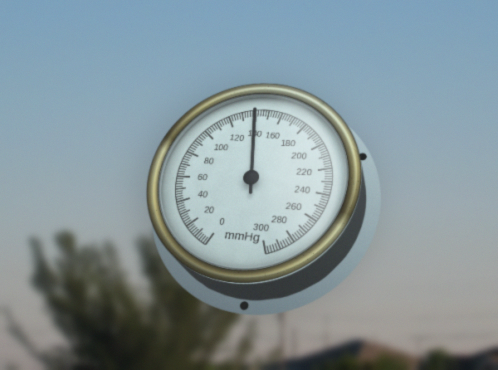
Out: 140
